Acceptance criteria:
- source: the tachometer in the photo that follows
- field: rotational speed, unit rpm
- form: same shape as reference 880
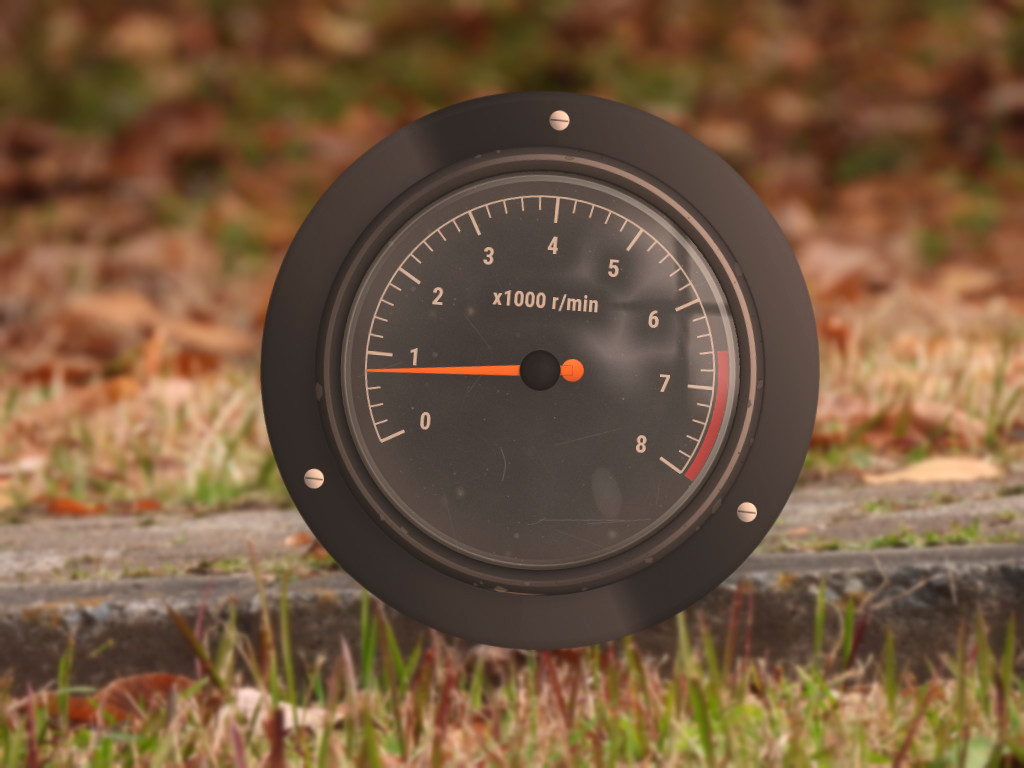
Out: 800
